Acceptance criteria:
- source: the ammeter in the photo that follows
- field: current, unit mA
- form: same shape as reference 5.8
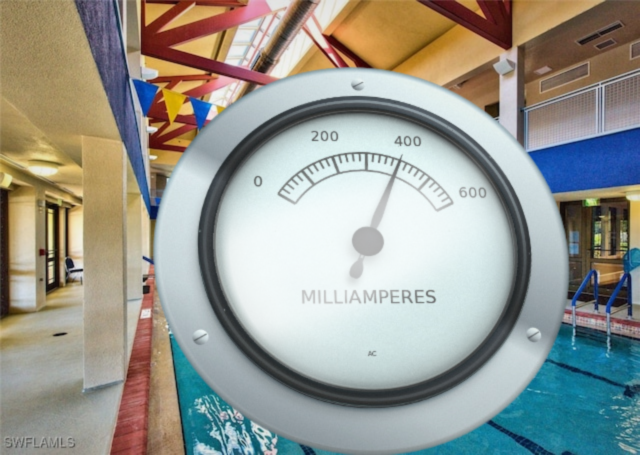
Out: 400
